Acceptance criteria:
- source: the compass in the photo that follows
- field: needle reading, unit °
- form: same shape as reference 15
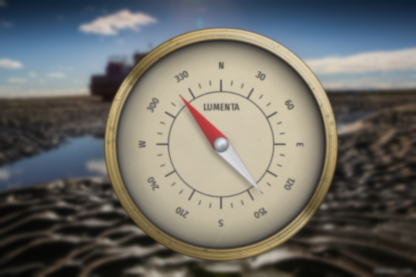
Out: 320
